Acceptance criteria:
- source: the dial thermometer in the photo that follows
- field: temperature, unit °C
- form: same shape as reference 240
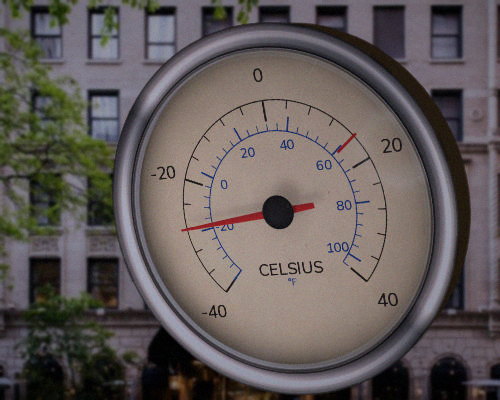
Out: -28
